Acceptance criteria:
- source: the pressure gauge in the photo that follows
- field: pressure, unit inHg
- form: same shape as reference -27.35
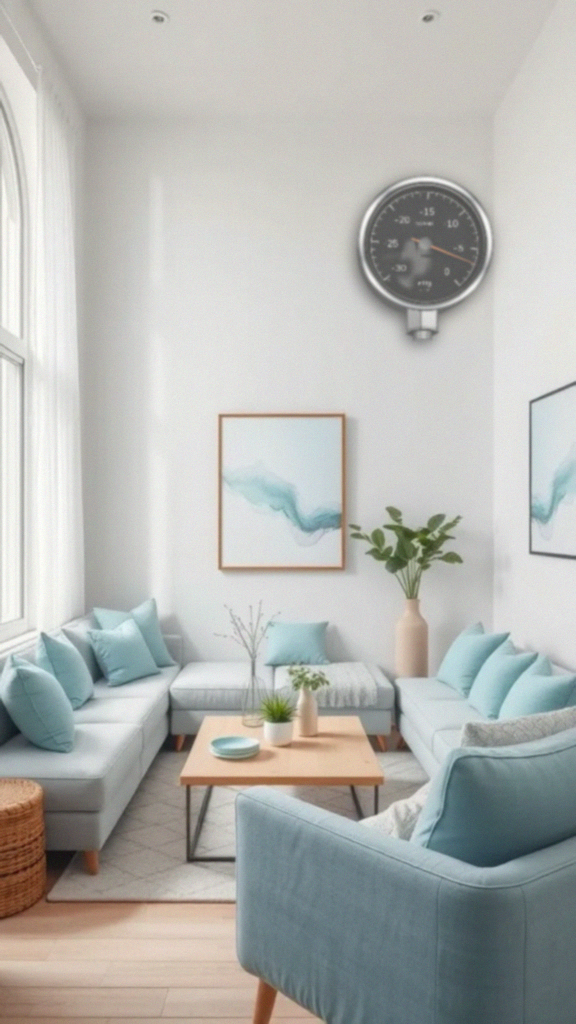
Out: -3
